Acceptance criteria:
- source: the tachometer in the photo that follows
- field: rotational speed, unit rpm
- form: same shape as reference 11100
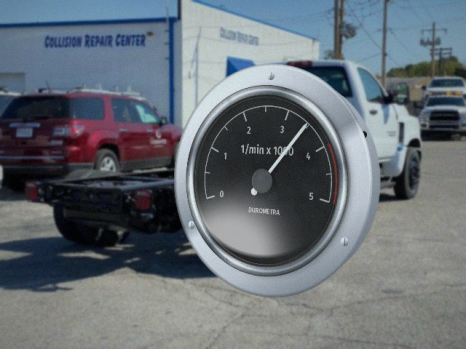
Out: 3500
